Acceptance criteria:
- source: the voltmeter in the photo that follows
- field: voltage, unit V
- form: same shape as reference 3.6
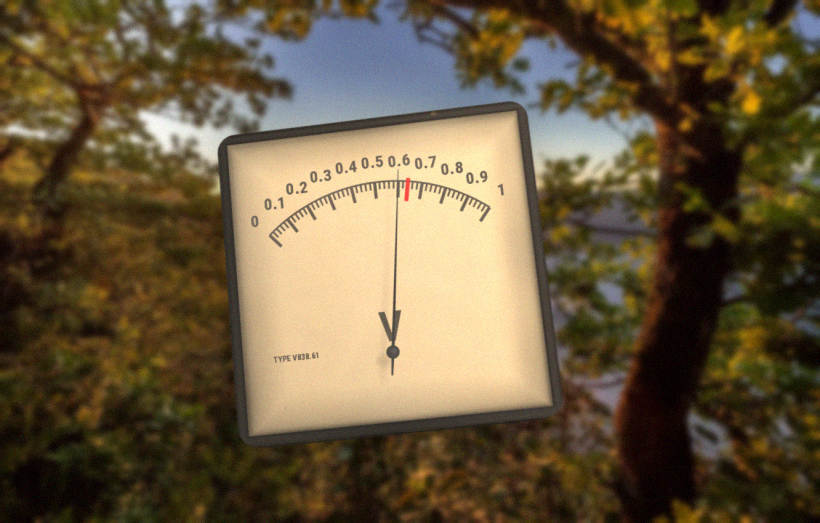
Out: 0.6
